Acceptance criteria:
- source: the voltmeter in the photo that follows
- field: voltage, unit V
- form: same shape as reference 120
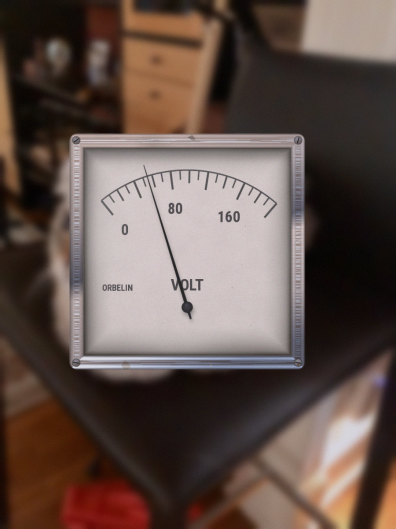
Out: 55
